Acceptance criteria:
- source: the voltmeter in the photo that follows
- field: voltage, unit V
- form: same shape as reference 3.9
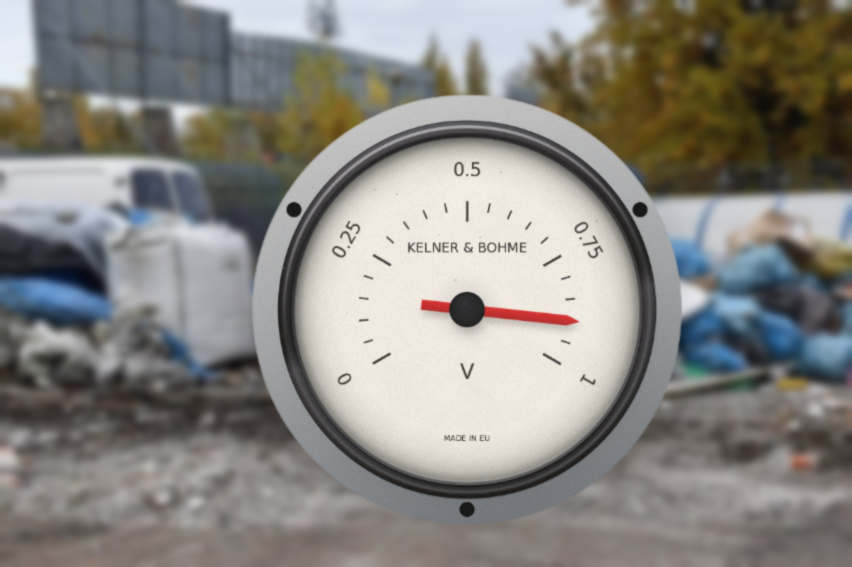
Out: 0.9
